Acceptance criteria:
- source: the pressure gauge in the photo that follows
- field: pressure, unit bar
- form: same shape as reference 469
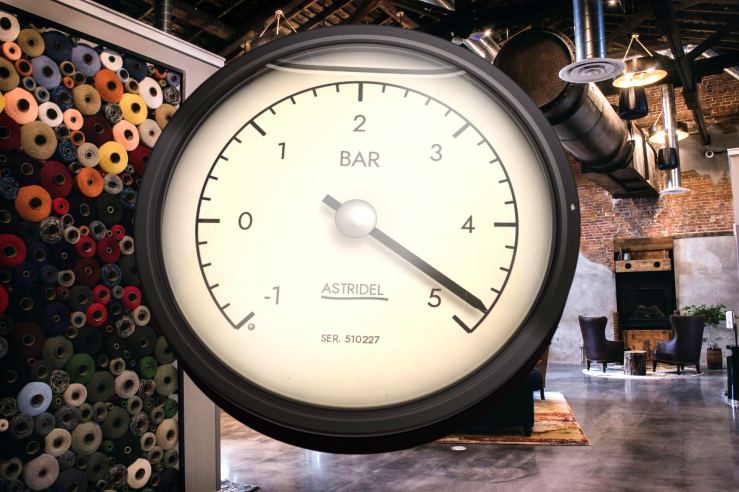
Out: 4.8
